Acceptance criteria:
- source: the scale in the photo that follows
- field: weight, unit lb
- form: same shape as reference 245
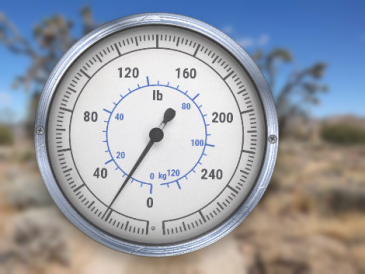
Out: 22
